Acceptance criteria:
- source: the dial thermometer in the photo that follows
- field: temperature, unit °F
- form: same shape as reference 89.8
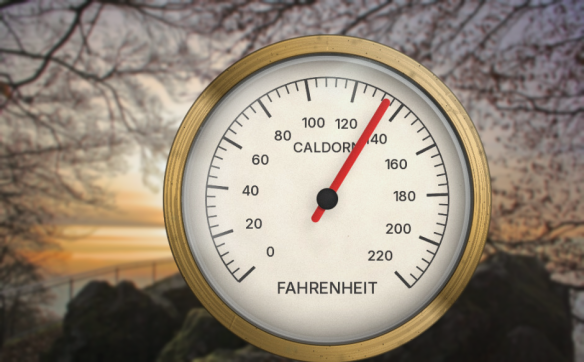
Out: 134
